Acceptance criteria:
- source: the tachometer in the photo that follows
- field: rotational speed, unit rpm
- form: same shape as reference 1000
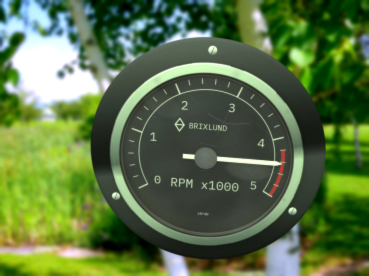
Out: 4400
